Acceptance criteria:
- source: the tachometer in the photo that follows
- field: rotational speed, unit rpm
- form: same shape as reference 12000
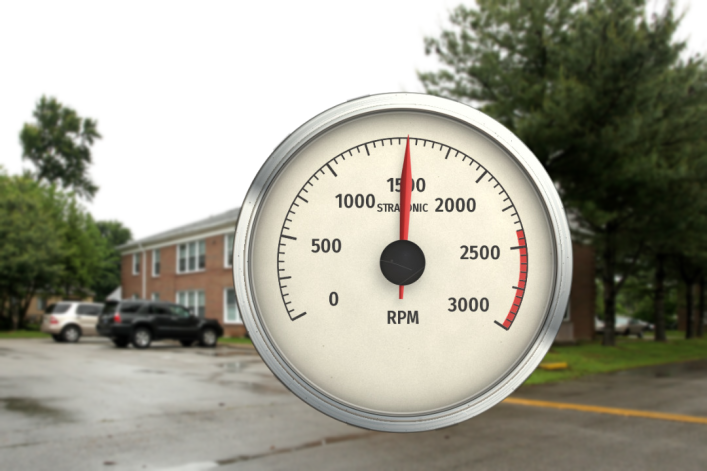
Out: 1500
